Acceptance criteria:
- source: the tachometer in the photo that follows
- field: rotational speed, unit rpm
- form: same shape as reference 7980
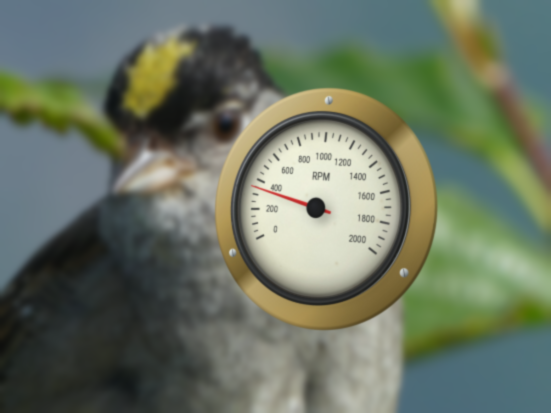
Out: 350
